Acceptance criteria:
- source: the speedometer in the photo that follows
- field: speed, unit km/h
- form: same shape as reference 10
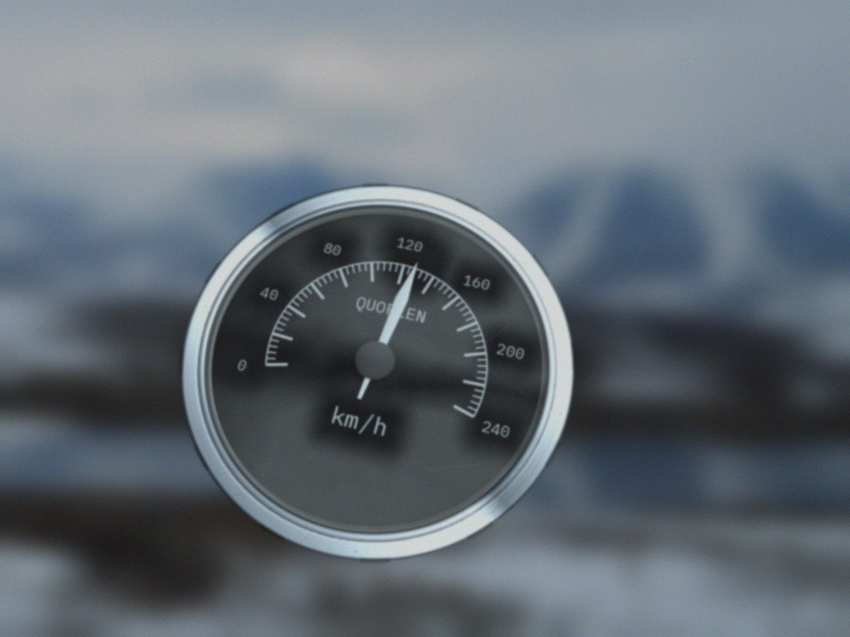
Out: 128
